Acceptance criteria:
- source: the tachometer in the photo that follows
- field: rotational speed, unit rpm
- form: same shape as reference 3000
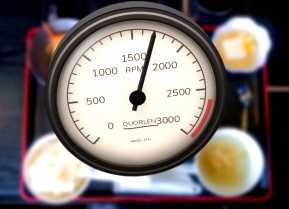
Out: 1700
